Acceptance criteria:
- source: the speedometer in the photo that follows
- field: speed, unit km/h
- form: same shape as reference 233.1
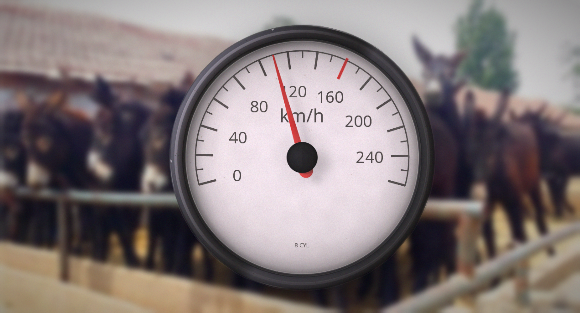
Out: 110
